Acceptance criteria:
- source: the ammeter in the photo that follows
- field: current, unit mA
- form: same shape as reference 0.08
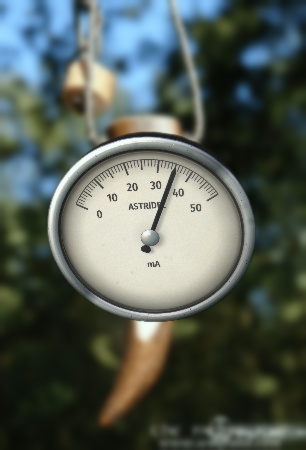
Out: 35
